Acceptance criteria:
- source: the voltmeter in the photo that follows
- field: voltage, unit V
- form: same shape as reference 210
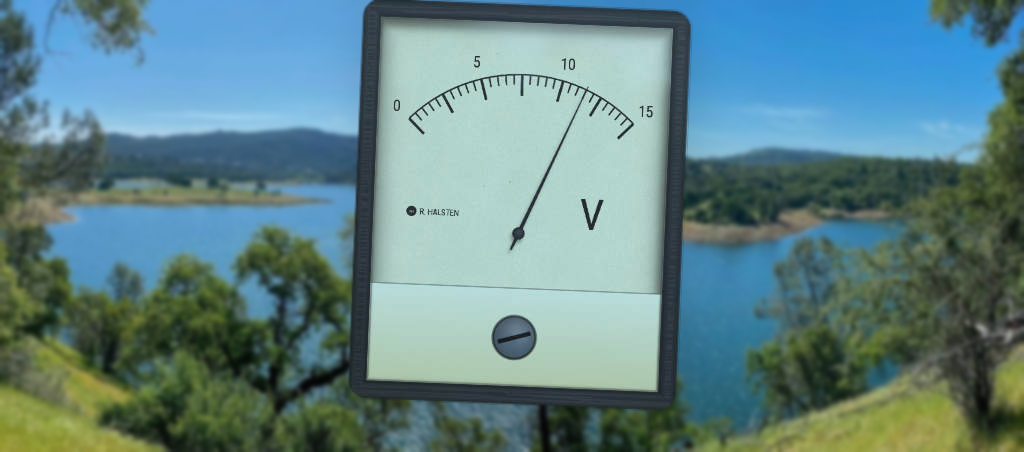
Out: 11.5
